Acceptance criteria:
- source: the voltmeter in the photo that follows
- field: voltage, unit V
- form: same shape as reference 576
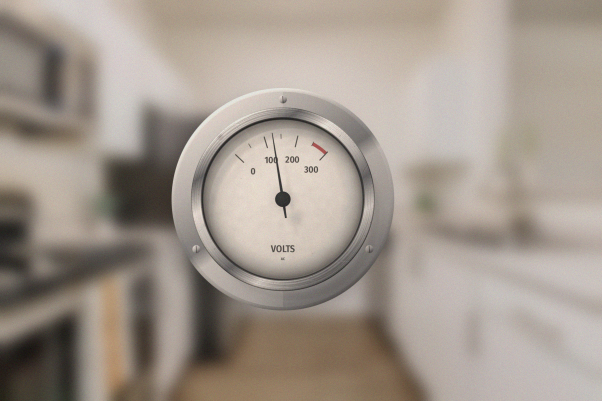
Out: 125
